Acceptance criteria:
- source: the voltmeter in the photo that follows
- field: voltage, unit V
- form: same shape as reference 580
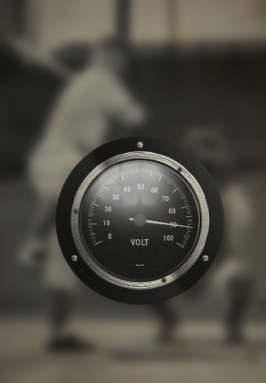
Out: 90
